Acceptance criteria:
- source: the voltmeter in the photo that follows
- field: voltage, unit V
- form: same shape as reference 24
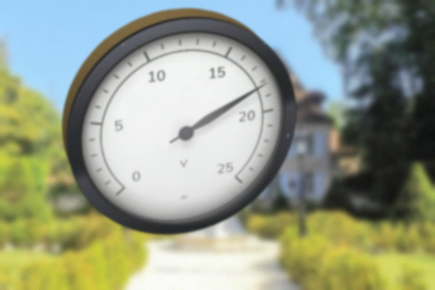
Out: 18
